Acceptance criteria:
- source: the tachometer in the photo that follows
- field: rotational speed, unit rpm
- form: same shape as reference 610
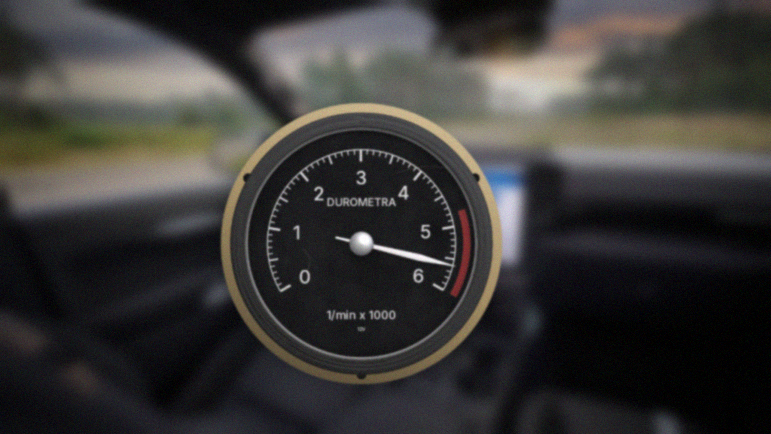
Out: 5600
